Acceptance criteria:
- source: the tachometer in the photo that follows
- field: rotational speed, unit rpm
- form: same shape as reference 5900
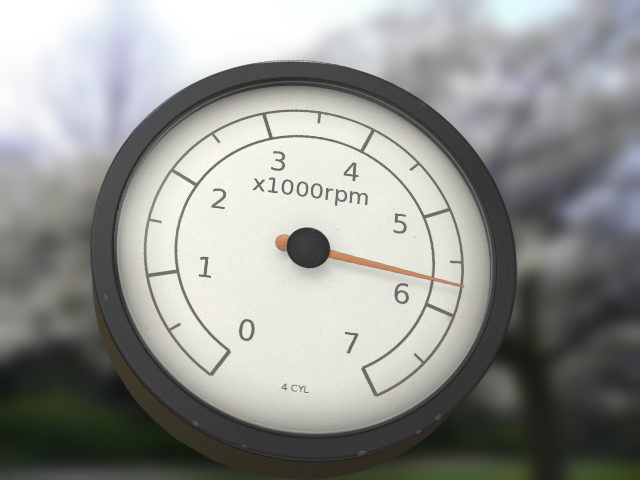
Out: 5750
